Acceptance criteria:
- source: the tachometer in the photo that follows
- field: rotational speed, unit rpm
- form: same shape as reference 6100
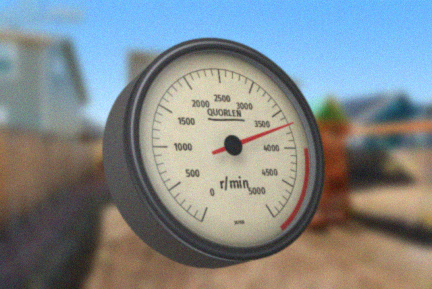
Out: 3700
